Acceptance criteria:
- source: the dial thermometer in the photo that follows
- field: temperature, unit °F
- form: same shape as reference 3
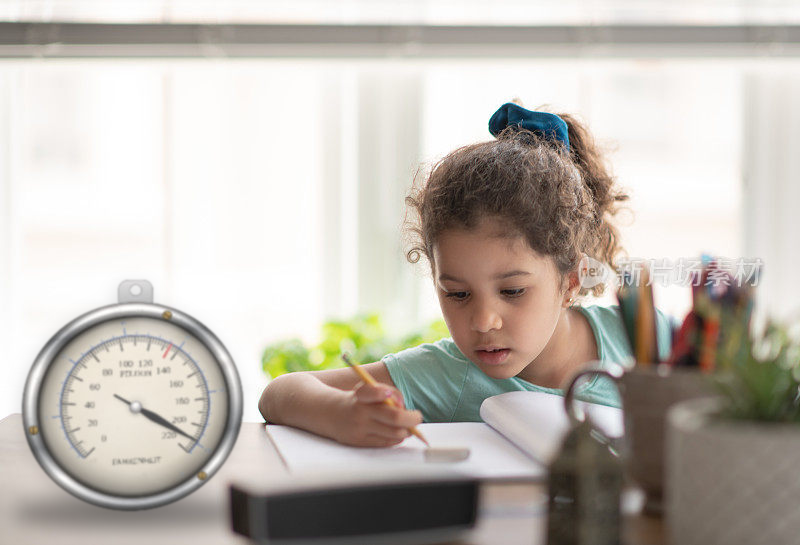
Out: 210
